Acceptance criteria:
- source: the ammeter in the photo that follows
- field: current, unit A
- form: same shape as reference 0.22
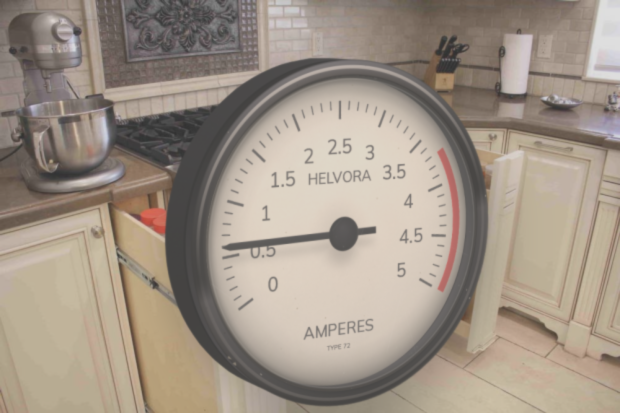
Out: 0.6
